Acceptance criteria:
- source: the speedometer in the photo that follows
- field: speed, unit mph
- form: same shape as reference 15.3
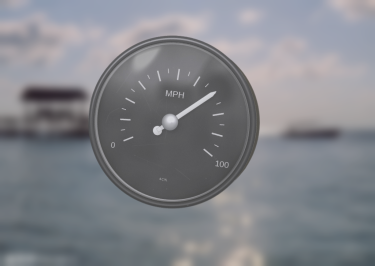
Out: 70
